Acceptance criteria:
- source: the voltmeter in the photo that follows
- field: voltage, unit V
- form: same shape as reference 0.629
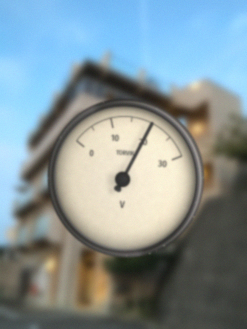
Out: 20
